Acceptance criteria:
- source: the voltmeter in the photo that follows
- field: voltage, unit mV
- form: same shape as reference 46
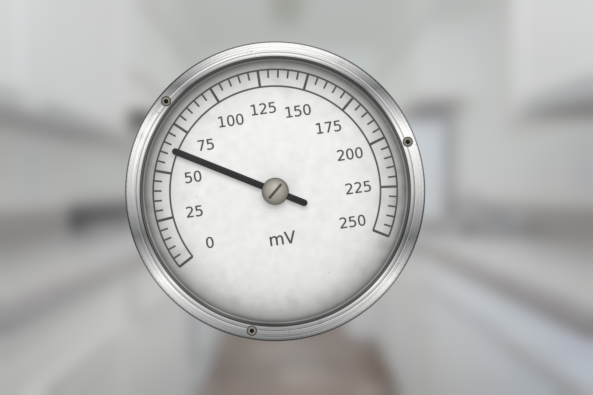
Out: 62.5
